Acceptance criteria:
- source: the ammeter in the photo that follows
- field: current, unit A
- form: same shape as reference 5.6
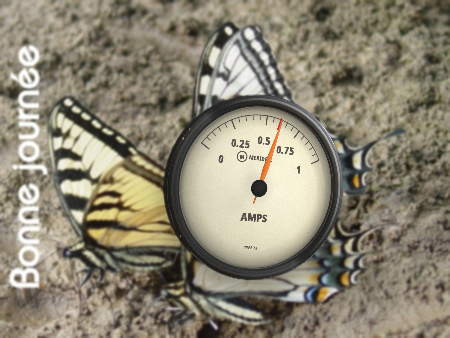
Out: 0.6
